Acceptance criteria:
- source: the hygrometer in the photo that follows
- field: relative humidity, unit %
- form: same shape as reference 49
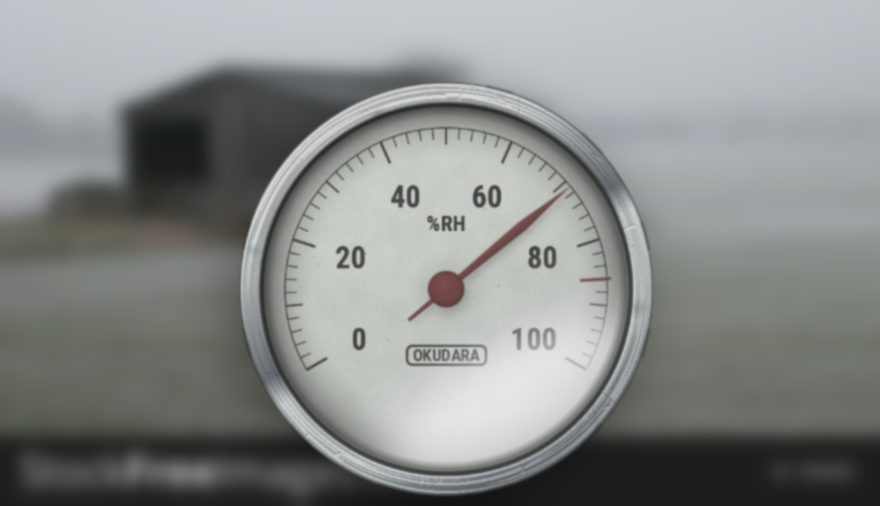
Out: 71
